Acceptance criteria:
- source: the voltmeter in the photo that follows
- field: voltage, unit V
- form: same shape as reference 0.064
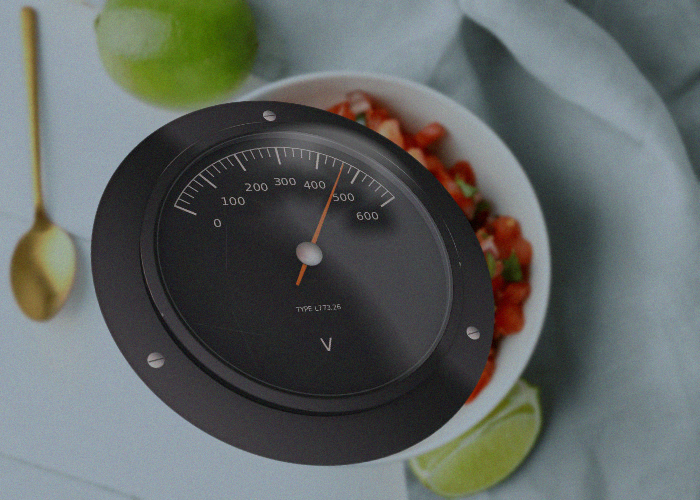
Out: 460
